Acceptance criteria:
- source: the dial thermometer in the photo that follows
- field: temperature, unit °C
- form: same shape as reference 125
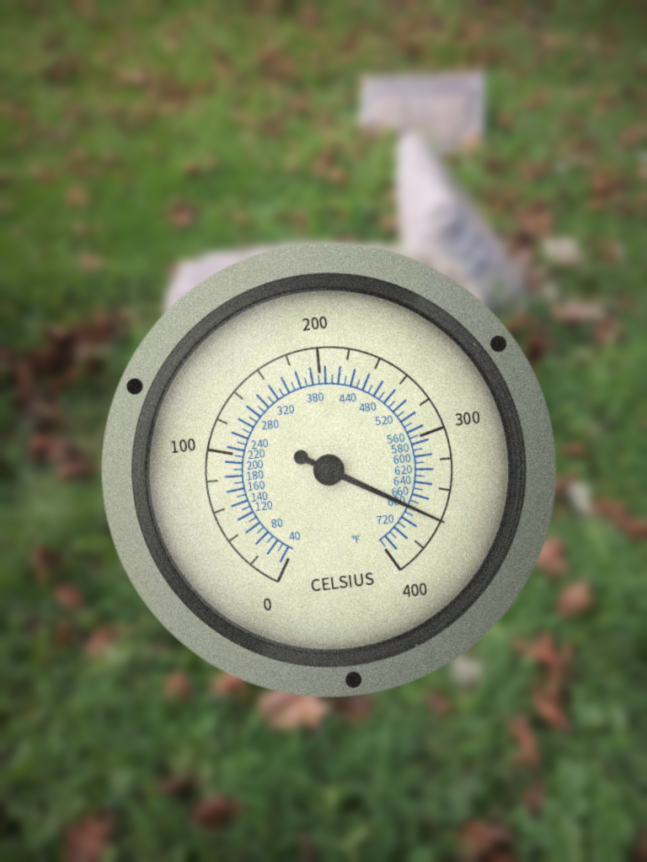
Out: 360
